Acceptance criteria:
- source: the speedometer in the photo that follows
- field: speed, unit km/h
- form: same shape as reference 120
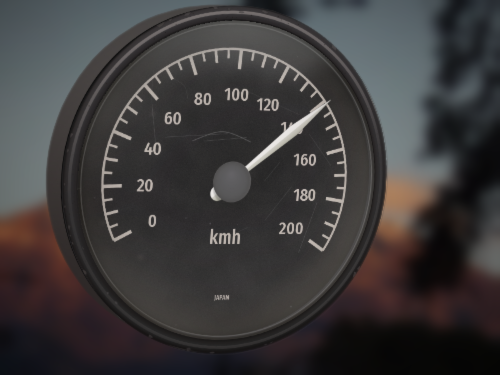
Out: 140
